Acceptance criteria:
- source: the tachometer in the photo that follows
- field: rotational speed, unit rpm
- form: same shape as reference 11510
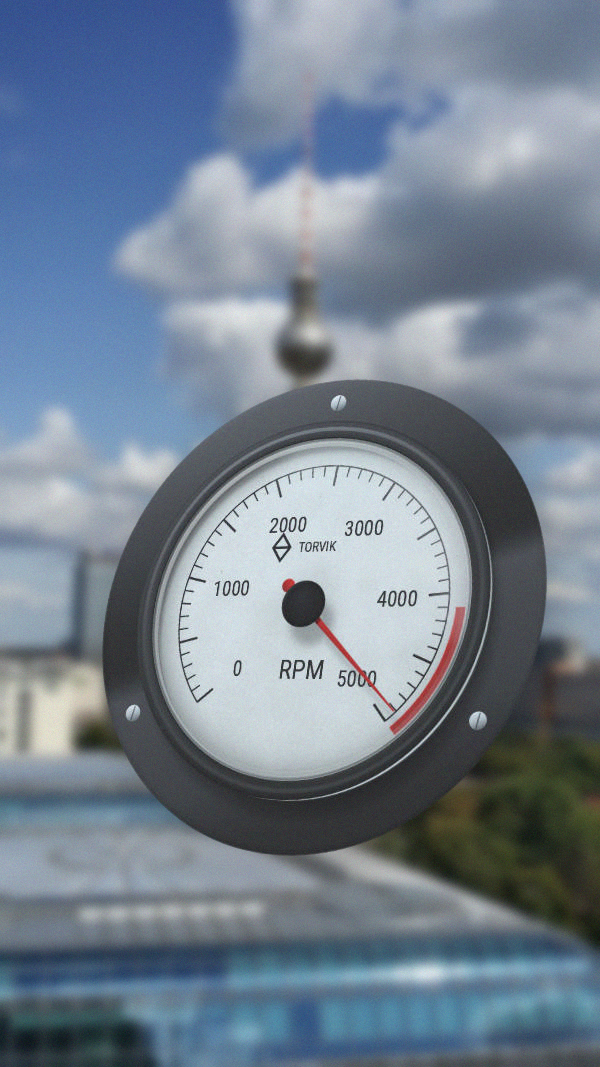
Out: 4900
